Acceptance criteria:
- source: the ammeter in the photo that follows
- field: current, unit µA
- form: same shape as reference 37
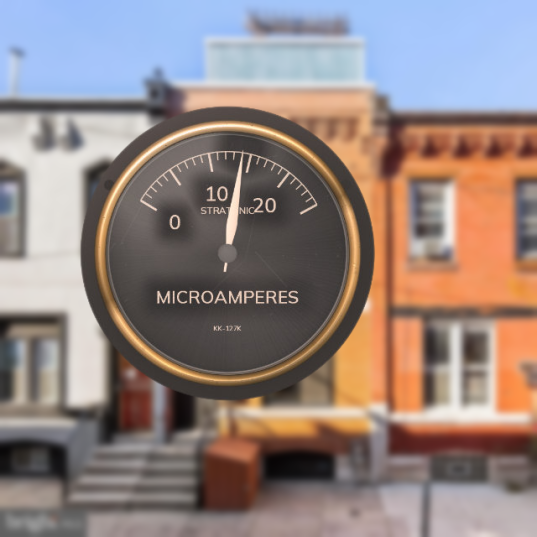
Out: 14
